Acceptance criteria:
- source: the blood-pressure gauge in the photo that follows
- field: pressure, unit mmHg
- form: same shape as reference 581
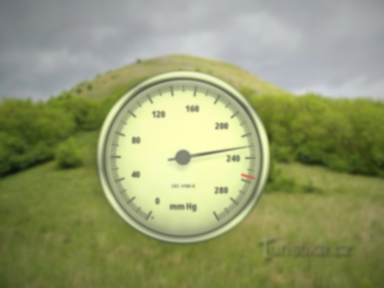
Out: 230
